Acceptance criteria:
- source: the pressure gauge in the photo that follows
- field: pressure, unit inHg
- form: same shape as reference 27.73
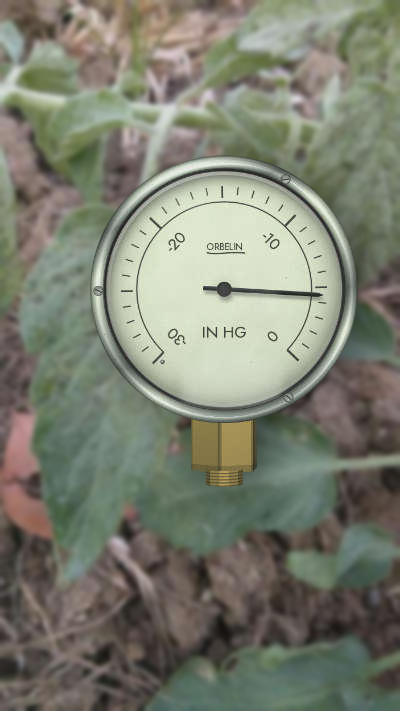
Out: -4.5
